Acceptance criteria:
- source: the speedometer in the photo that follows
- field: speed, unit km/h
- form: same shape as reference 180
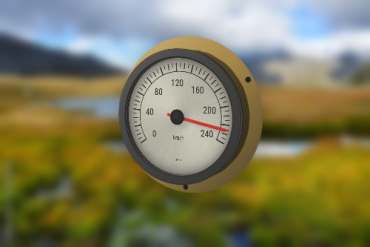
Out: 225
